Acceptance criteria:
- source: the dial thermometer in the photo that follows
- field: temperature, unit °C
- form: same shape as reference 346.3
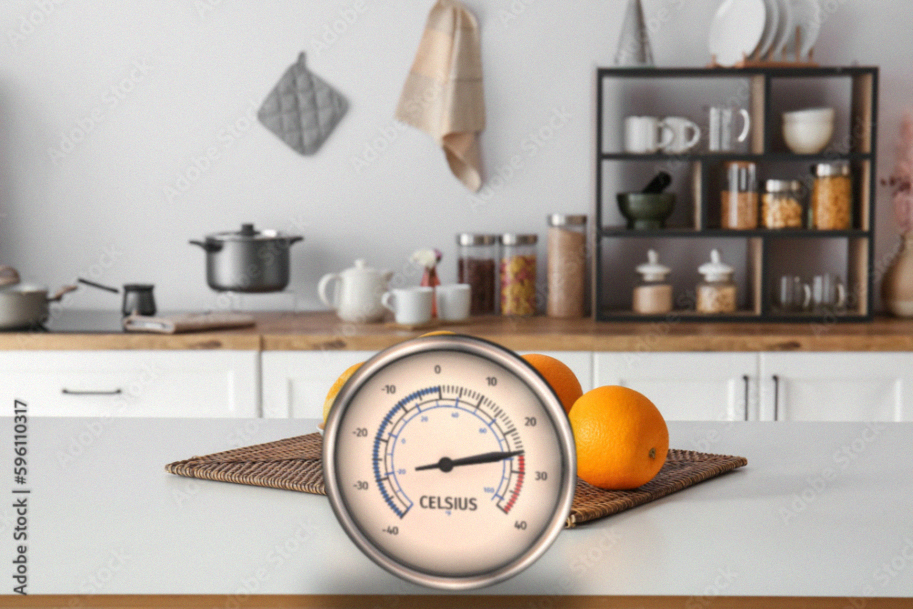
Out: 25
